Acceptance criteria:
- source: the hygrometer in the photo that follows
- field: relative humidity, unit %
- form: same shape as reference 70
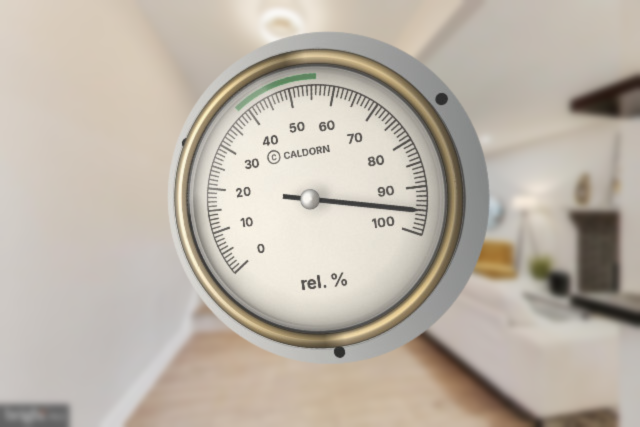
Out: 95
